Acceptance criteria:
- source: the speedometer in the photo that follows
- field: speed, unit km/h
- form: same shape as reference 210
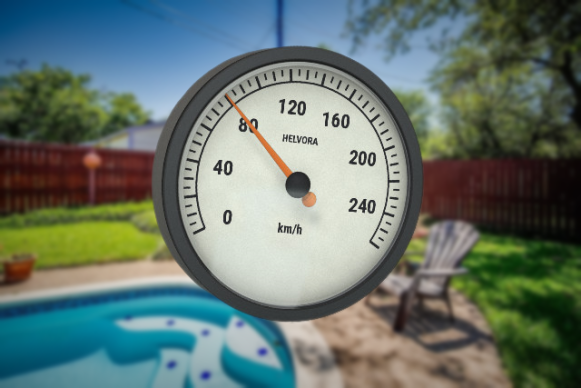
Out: 80
